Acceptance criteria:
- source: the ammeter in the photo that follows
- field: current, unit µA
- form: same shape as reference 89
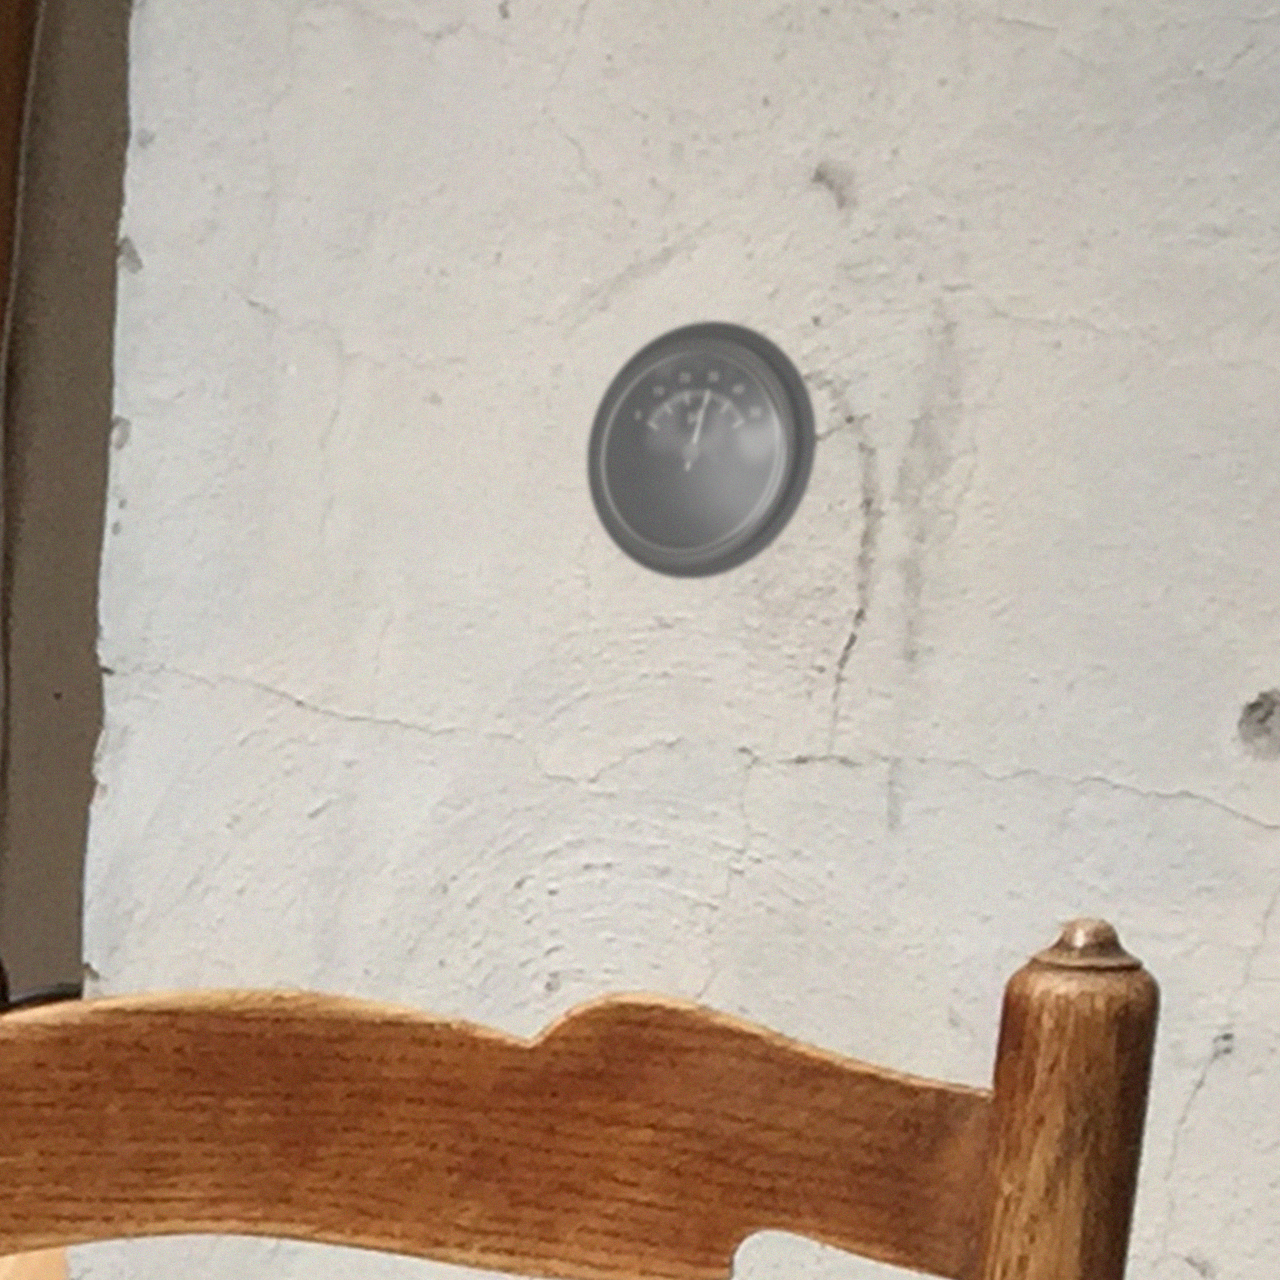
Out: 30
